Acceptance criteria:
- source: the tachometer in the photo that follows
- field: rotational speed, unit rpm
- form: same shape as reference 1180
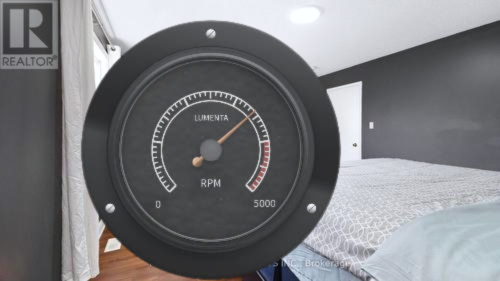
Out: 3400
